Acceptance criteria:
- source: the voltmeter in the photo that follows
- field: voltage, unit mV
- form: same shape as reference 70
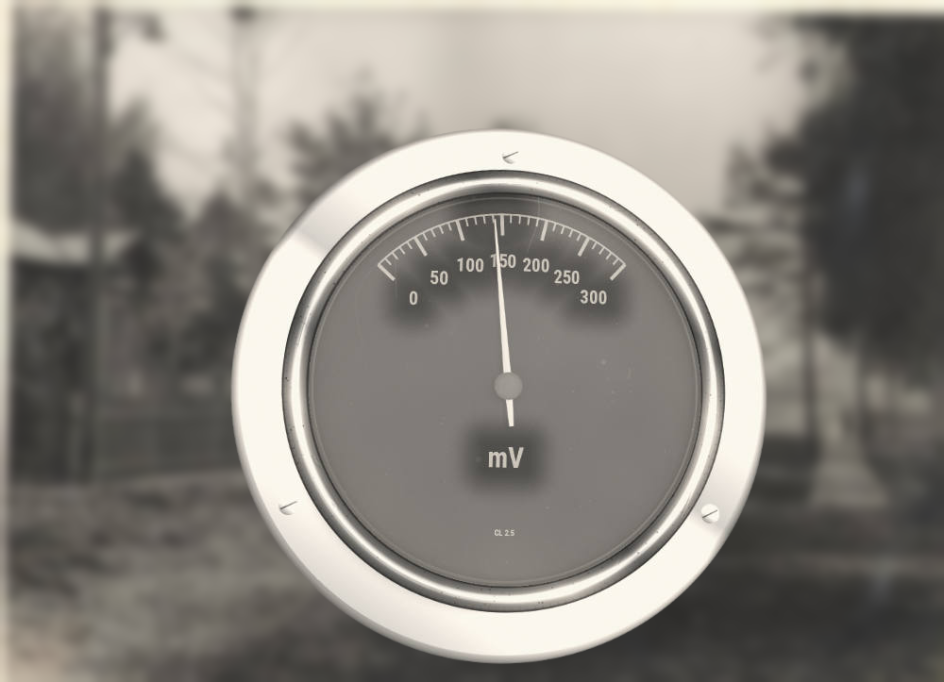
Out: 140
